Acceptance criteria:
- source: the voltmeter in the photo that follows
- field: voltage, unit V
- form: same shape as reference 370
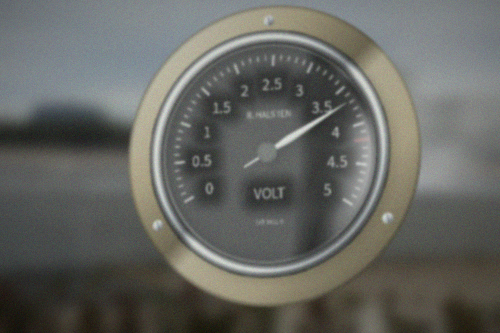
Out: 3.7
